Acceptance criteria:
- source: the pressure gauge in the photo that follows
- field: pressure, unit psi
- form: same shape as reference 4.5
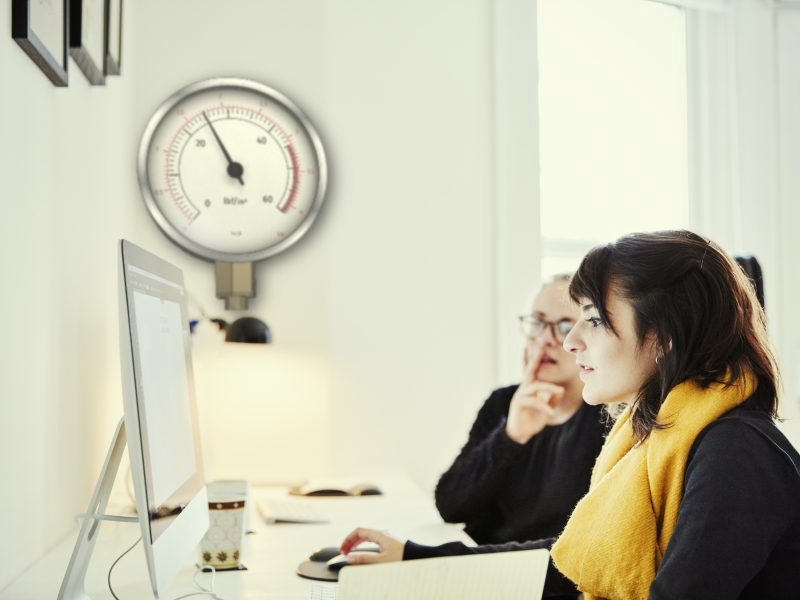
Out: 25
